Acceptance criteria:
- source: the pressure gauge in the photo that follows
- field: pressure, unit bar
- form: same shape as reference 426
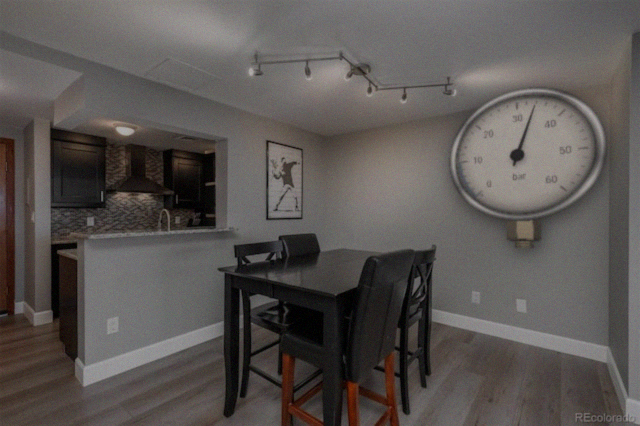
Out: 34
